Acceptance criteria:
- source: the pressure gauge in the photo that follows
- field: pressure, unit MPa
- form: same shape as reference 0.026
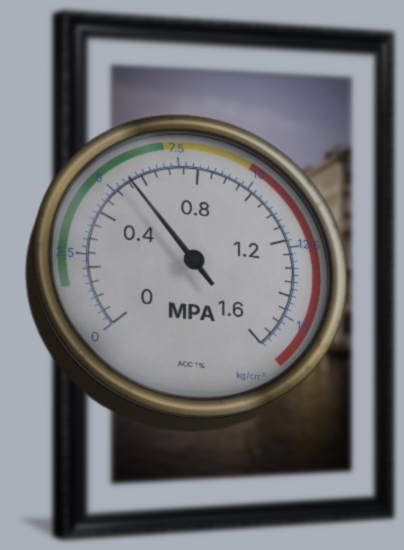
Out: 0.55
